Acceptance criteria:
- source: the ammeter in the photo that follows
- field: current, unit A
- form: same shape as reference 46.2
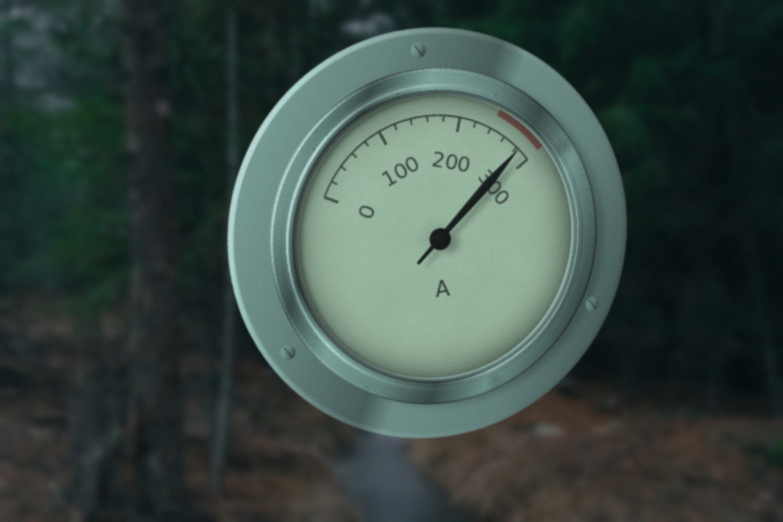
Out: 280
